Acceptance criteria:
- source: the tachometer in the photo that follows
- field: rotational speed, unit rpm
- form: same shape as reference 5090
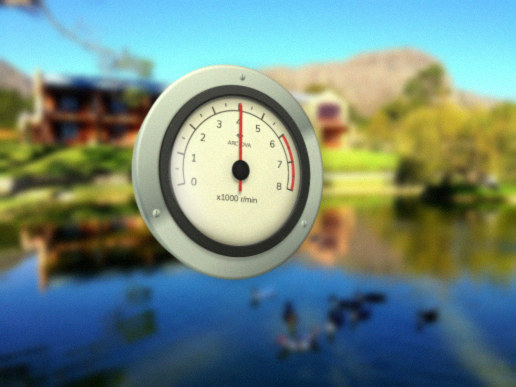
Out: 4000
